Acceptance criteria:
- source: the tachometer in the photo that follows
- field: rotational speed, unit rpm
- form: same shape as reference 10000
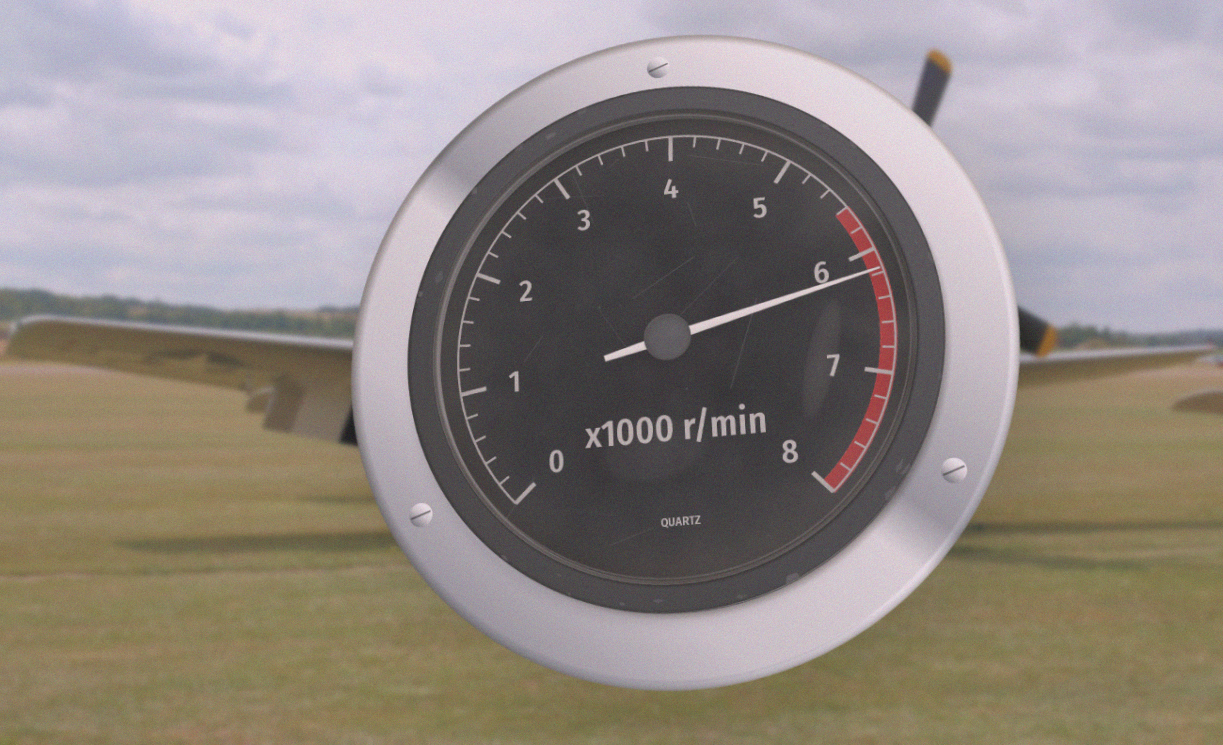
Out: 6200
